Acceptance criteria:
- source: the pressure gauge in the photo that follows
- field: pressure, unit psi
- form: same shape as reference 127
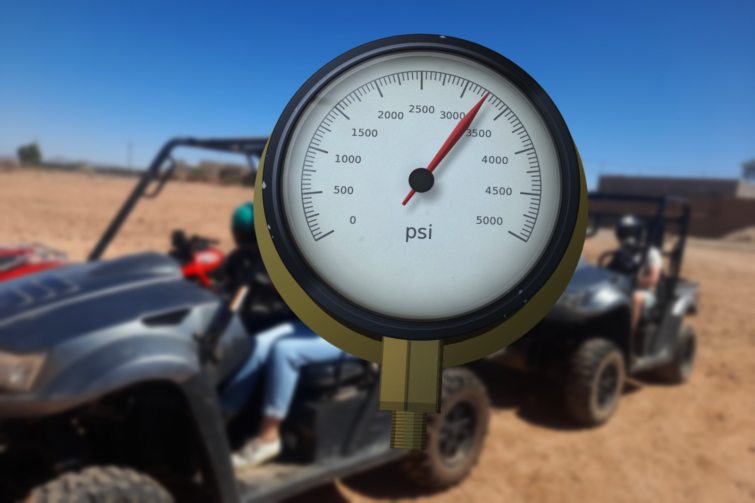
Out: 3250
